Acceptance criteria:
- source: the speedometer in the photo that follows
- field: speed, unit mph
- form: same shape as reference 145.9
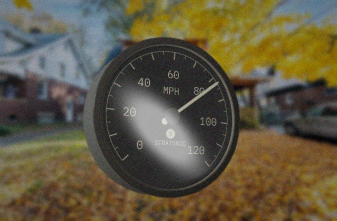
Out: 82.5
